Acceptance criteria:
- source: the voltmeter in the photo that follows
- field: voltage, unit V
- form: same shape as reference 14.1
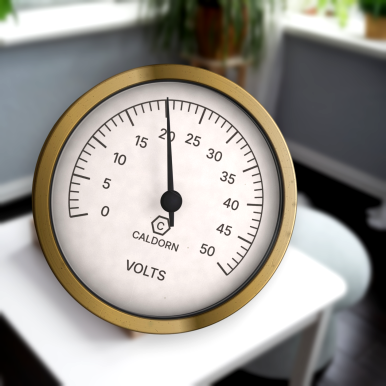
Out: 20
